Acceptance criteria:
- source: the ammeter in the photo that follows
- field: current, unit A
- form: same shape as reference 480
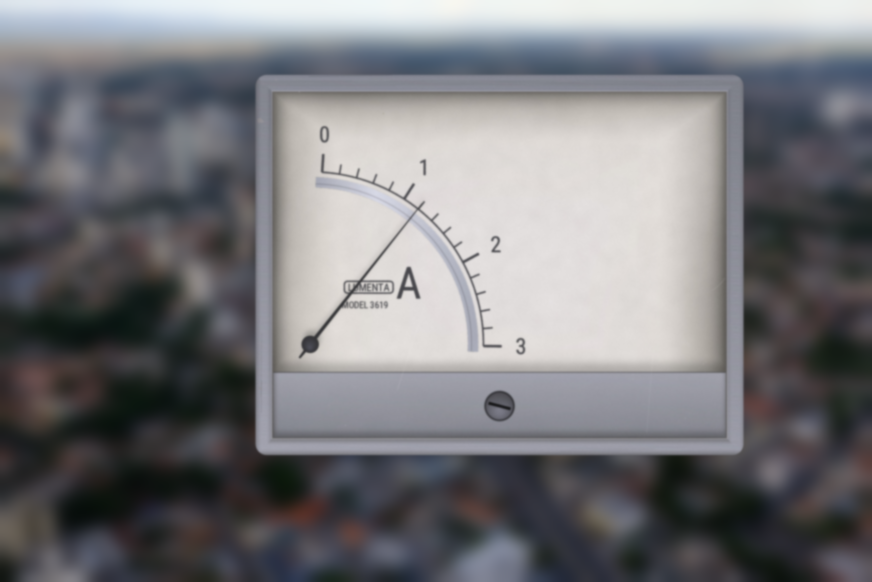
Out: 1.2
